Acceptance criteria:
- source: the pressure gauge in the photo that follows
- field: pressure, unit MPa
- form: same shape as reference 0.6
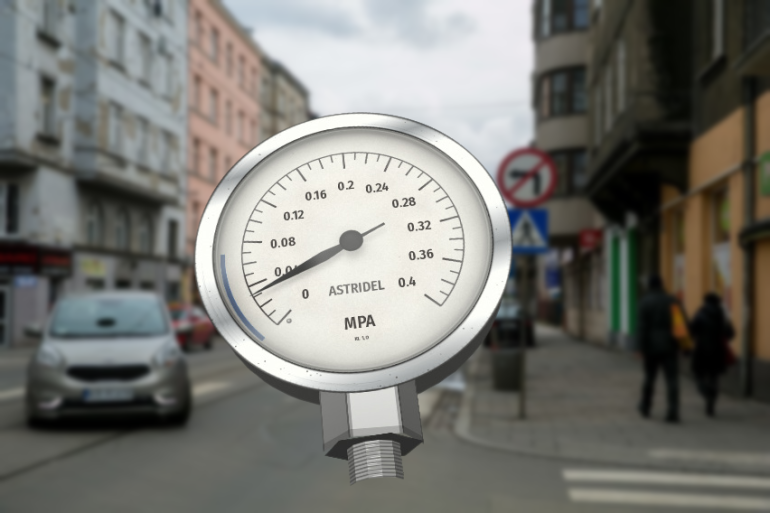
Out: 0.03
